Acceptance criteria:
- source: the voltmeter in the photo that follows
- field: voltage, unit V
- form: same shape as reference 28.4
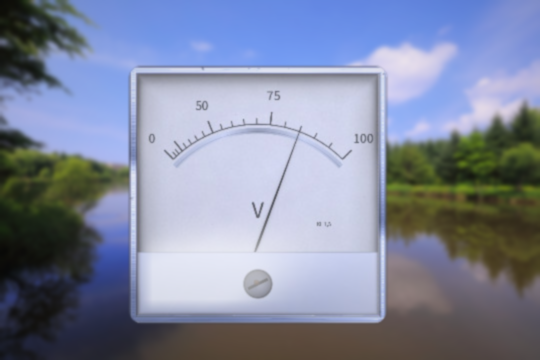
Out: 85
